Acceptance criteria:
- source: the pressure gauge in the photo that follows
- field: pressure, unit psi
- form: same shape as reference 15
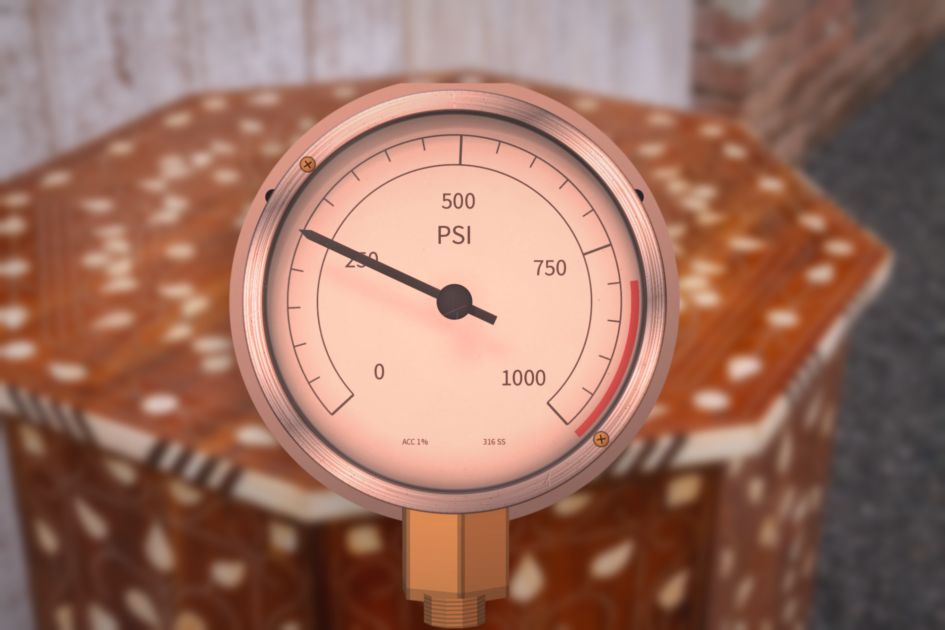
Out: 250
